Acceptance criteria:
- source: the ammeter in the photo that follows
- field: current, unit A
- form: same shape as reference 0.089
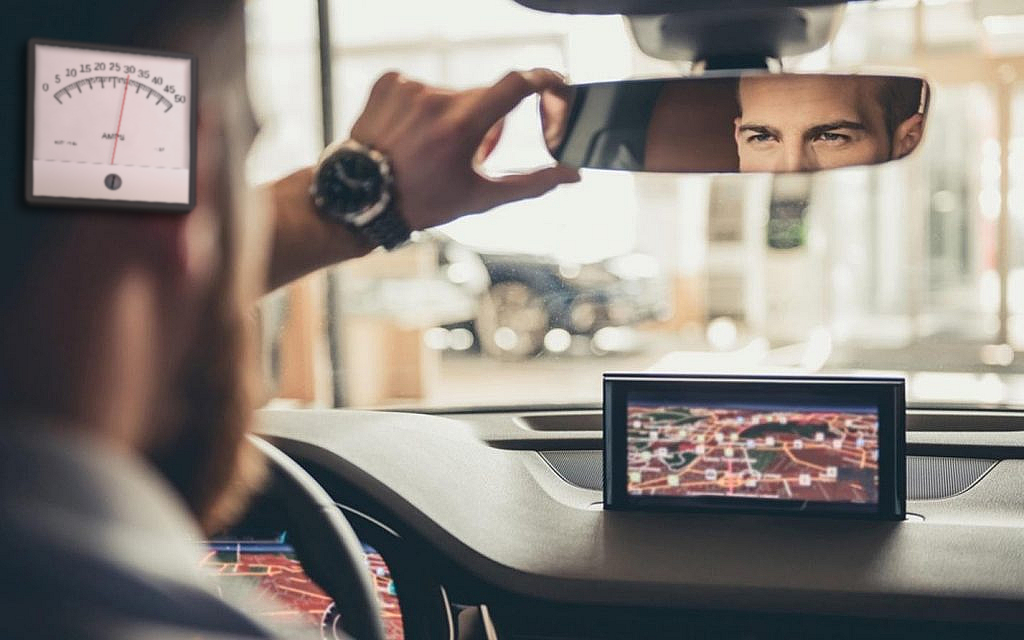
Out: 30
